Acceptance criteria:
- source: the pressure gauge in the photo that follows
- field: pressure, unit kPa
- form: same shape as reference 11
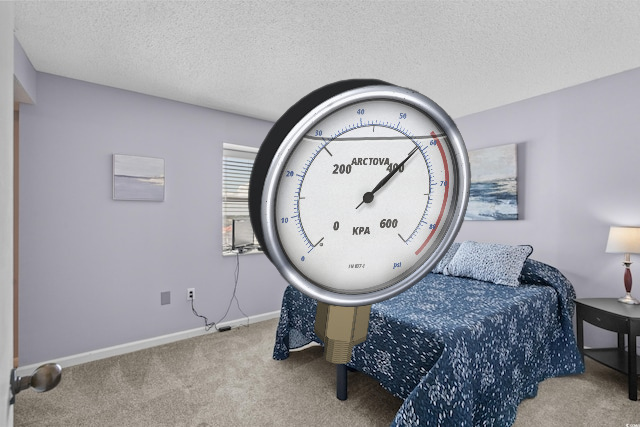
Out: 400
